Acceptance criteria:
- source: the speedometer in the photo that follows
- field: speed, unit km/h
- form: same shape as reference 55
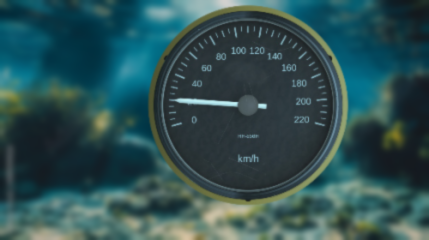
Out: 20
